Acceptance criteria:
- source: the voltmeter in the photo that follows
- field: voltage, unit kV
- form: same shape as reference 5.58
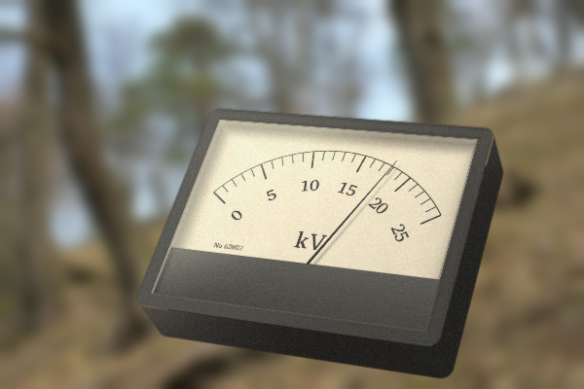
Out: 18
